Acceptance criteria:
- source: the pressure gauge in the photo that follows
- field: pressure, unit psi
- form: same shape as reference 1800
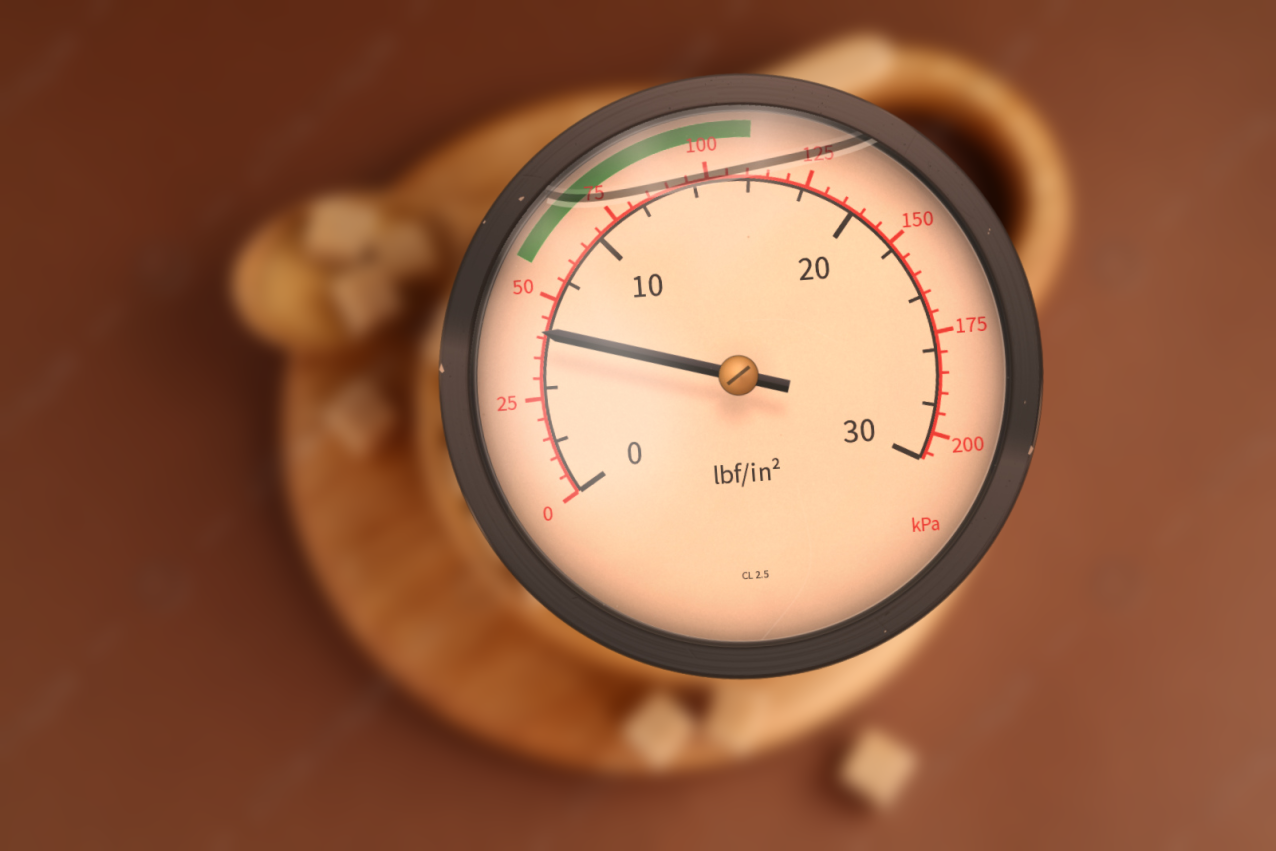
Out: 6
